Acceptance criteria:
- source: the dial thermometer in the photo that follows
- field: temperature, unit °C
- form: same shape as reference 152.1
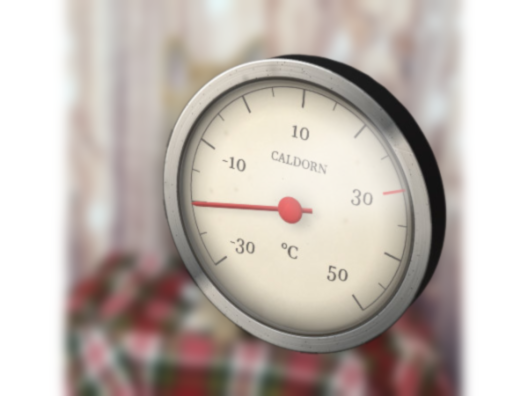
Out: -20
